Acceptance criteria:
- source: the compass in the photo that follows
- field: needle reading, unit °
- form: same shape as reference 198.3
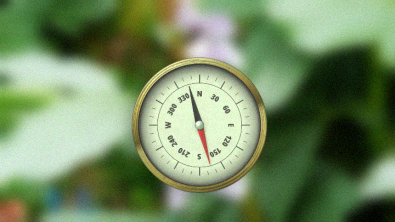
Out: 165
